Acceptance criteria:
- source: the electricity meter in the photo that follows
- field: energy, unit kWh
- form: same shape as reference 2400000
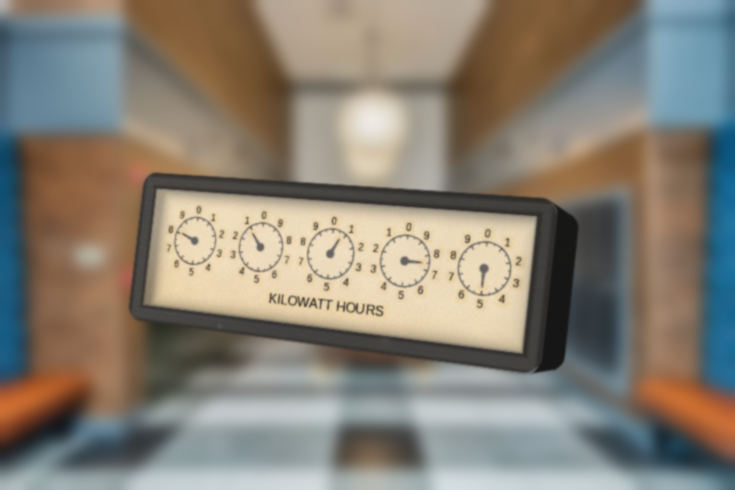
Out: 81075
